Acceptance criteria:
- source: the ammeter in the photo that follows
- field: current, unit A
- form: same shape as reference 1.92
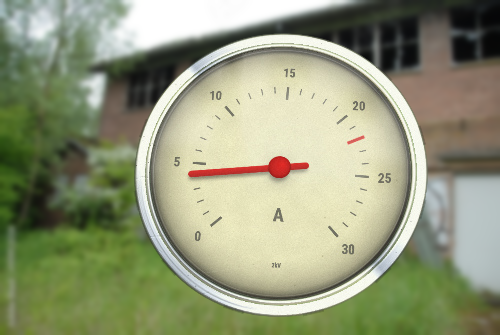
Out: 4
